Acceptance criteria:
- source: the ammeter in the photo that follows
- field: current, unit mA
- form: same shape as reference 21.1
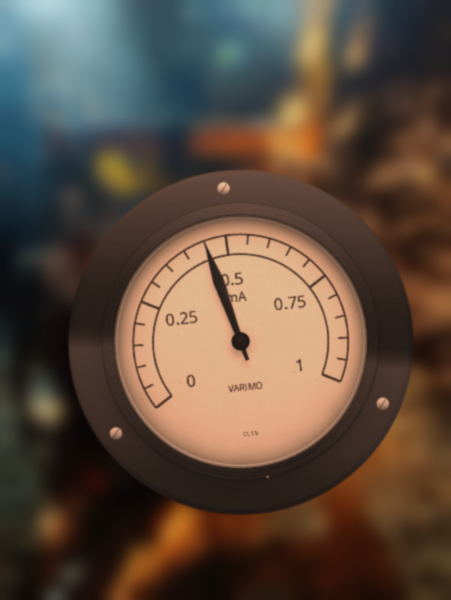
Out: 0.45
